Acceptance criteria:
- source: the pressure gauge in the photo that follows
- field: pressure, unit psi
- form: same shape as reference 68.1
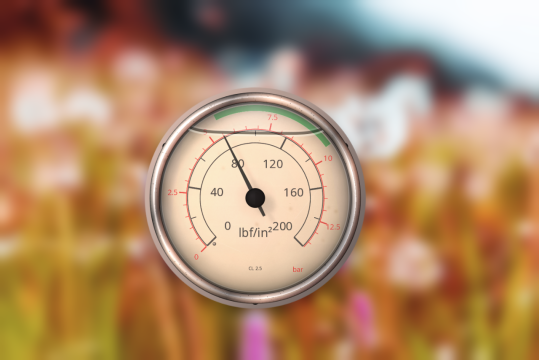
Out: 80
